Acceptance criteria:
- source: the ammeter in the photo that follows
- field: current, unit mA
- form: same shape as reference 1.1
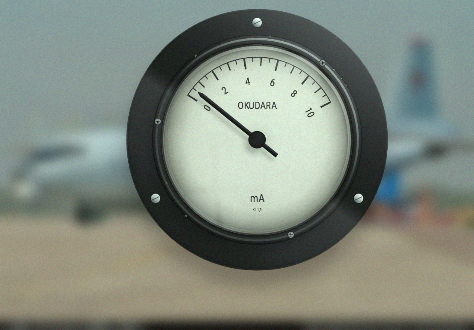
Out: 0.5
